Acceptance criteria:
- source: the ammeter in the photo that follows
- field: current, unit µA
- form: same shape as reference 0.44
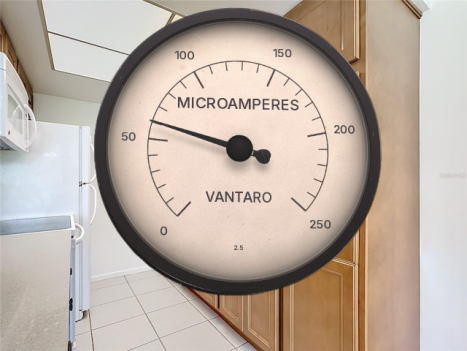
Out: 60
